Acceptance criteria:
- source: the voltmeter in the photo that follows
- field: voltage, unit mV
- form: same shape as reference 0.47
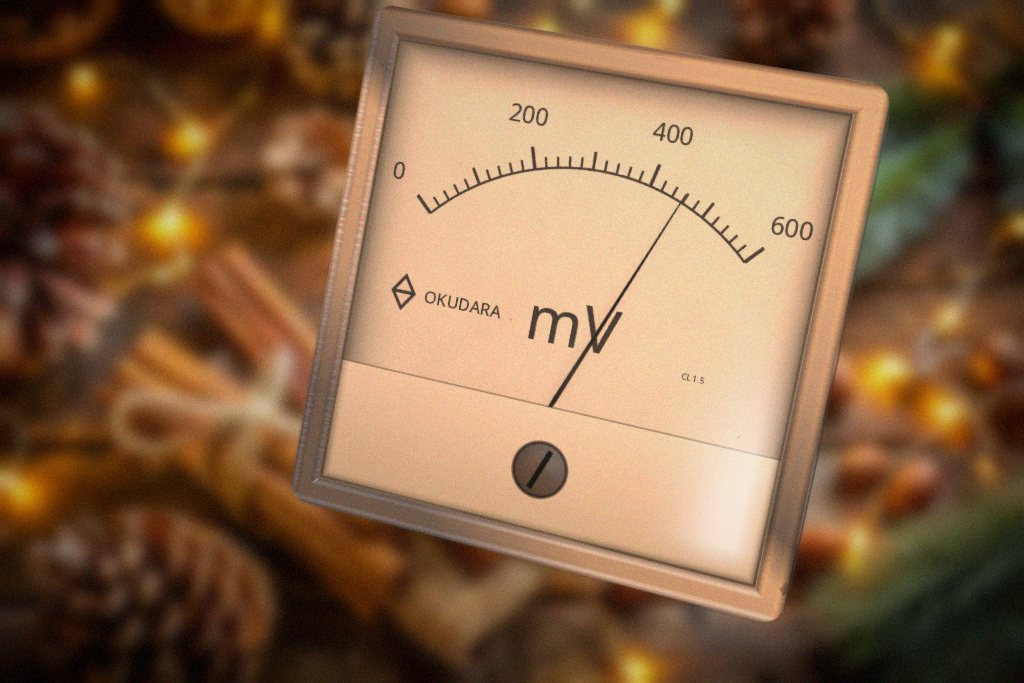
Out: 460
